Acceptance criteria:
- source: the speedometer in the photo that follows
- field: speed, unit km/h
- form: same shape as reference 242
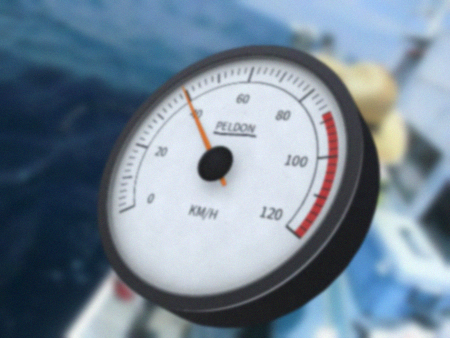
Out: 40
